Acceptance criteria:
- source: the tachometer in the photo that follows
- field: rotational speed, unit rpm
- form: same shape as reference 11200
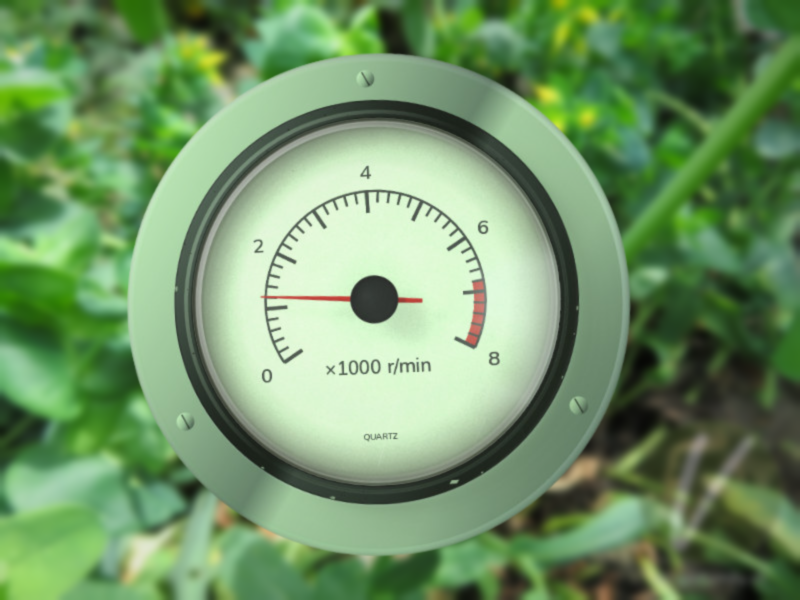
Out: 1200
